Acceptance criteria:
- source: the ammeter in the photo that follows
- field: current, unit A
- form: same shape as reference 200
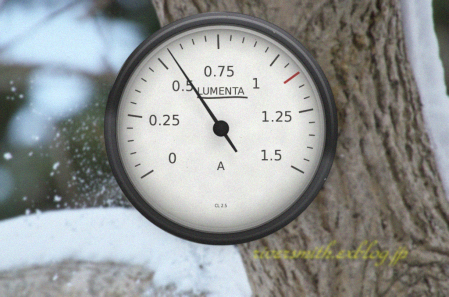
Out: 0.55
